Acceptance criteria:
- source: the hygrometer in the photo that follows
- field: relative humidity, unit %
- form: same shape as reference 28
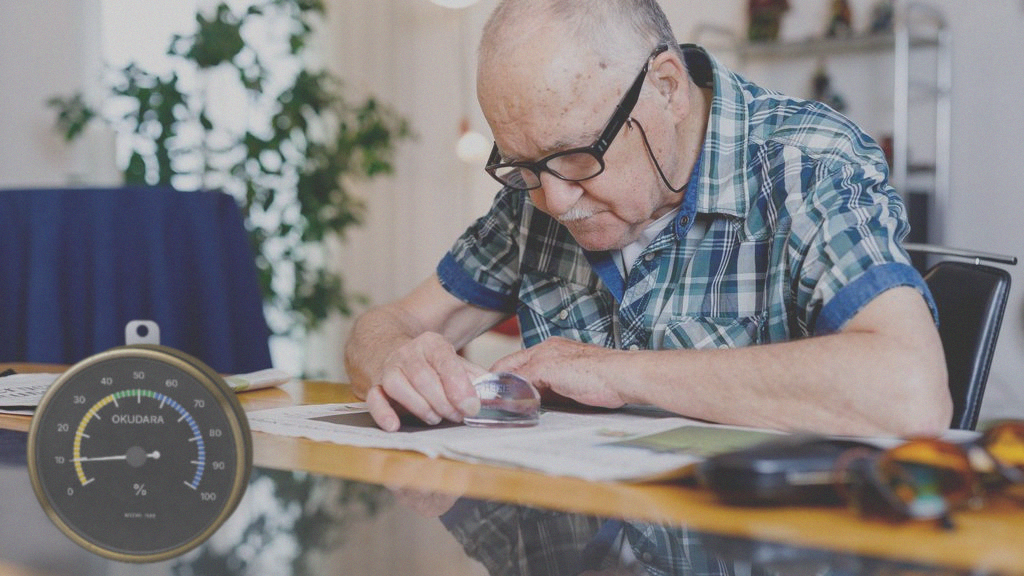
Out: 10
